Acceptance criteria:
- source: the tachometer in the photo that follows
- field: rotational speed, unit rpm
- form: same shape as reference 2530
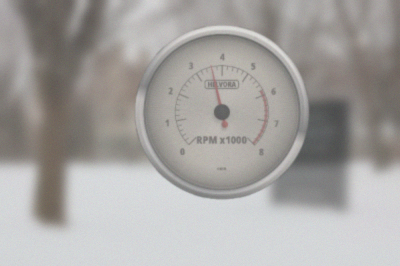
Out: 3600
